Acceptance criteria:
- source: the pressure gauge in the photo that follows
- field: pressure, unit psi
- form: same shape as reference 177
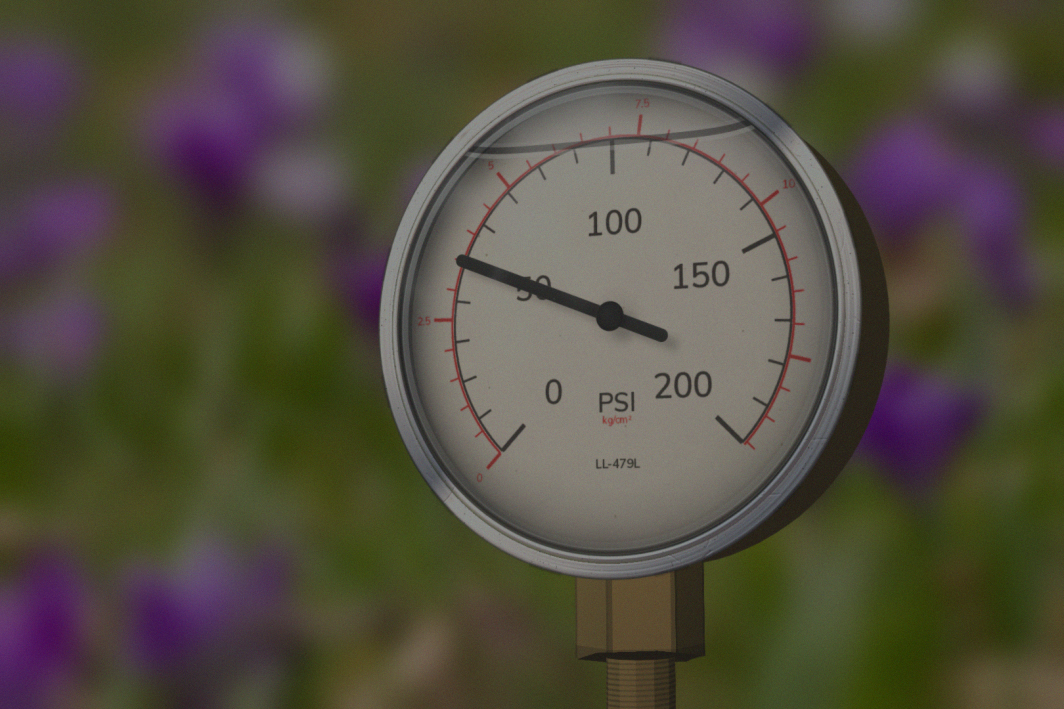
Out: 50
